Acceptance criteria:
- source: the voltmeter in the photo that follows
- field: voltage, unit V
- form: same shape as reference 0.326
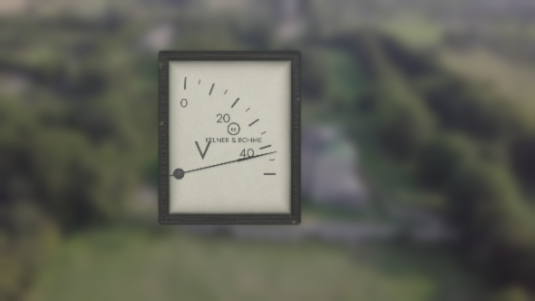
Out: 42.5
